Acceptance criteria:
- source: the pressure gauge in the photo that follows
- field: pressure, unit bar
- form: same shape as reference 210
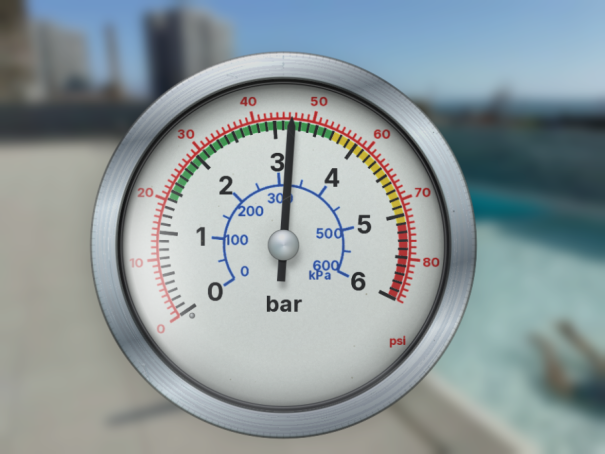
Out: 3.2
